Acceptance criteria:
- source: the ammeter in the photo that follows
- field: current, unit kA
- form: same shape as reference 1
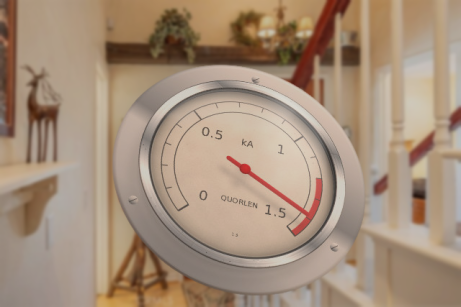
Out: 1.4
